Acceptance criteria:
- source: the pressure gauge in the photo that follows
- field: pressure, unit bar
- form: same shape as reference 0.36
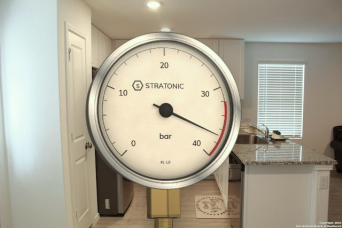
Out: 37
